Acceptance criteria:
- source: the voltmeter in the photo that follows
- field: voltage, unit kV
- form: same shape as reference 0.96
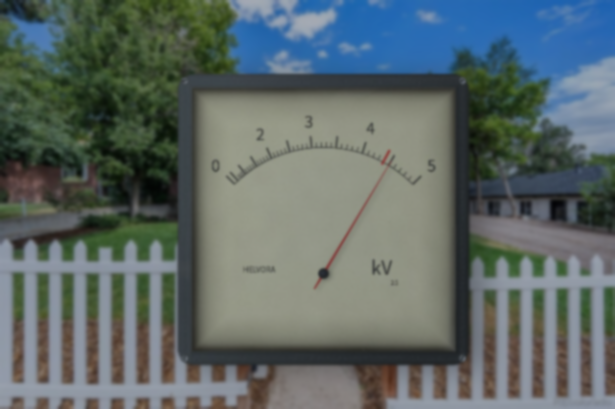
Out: 4.5
